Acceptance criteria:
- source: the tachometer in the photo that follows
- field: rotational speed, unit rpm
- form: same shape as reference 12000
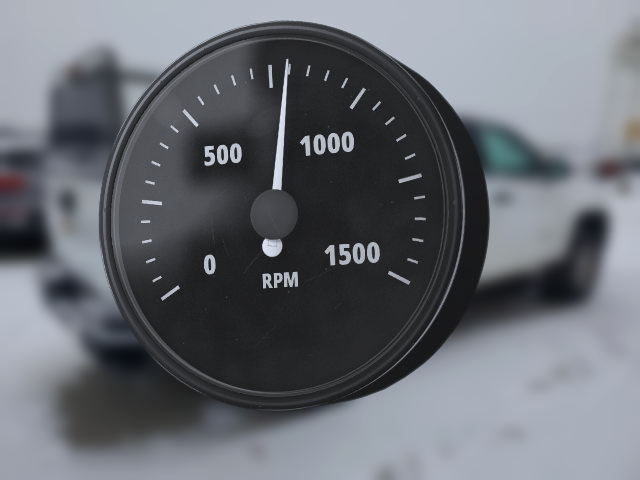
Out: 800
